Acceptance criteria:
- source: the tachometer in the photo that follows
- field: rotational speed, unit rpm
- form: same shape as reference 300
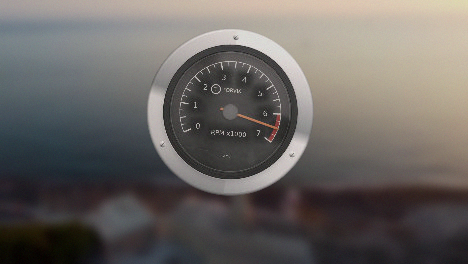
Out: 6500
